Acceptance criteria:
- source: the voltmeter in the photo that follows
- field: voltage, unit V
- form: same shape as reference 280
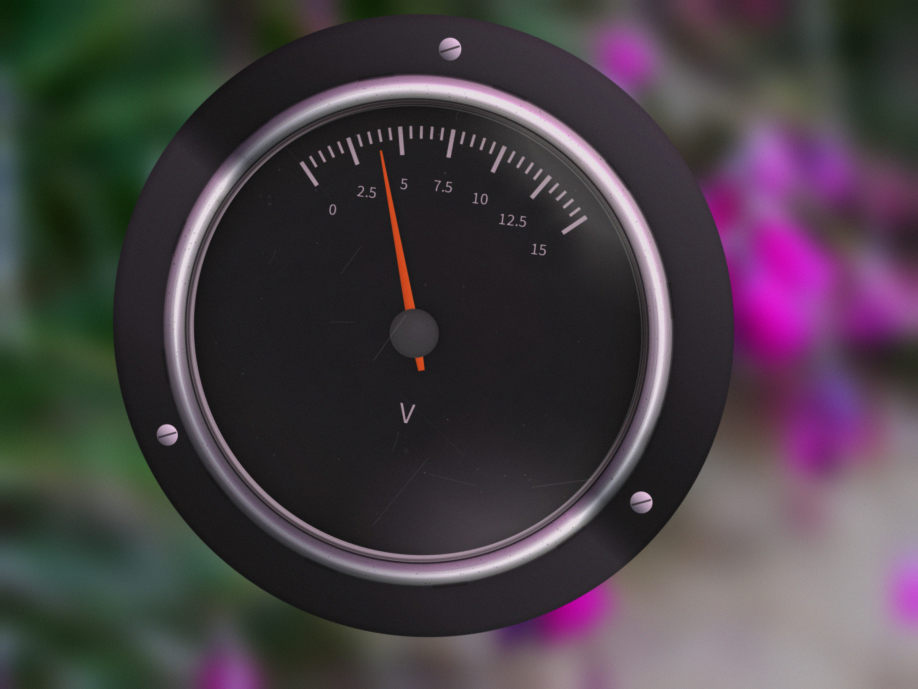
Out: 4
